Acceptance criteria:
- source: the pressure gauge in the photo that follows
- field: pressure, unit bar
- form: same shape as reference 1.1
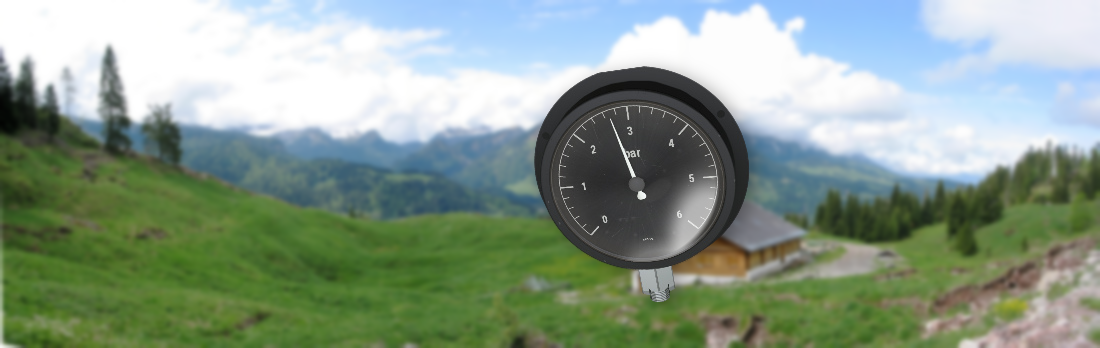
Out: 2.7
